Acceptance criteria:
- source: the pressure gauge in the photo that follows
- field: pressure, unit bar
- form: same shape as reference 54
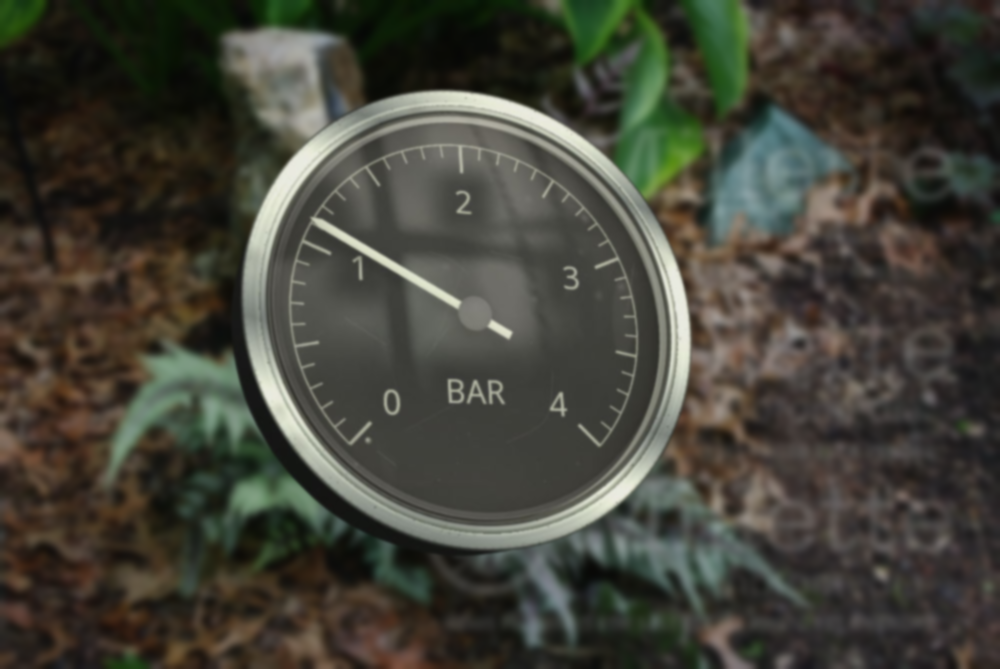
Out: 1.1
